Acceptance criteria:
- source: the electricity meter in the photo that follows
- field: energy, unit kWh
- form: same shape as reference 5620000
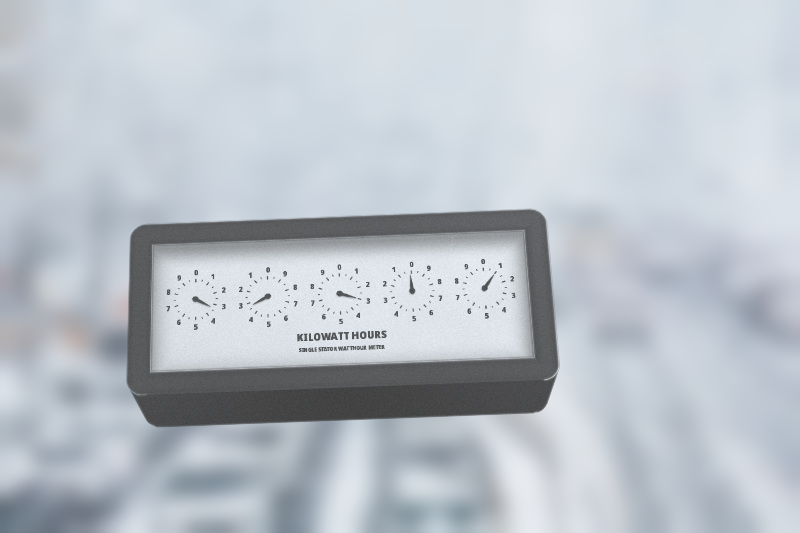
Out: 33301
